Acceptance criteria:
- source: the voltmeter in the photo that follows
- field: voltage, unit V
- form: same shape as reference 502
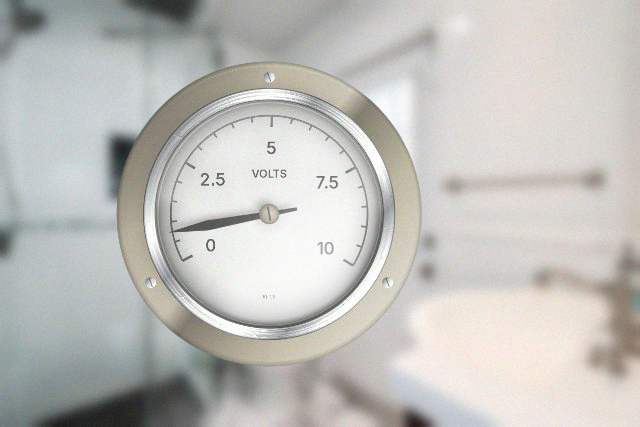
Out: 0.75
